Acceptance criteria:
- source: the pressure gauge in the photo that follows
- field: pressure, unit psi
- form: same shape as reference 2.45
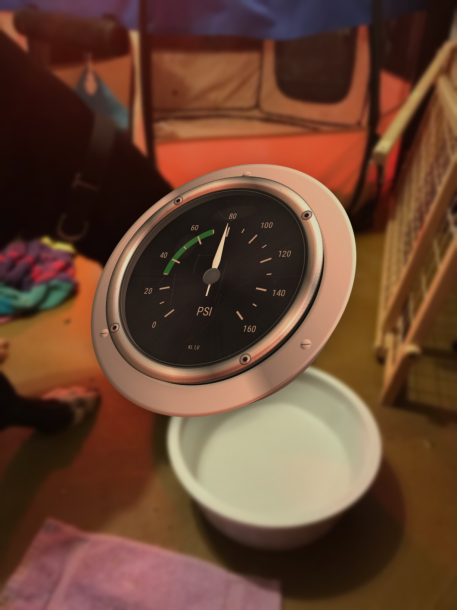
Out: 80
